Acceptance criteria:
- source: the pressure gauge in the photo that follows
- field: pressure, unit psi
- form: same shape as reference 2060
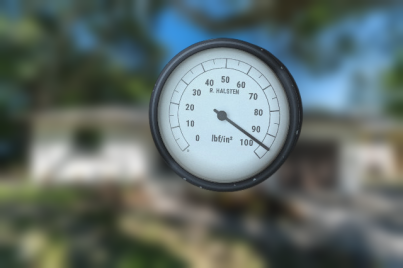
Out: 95
